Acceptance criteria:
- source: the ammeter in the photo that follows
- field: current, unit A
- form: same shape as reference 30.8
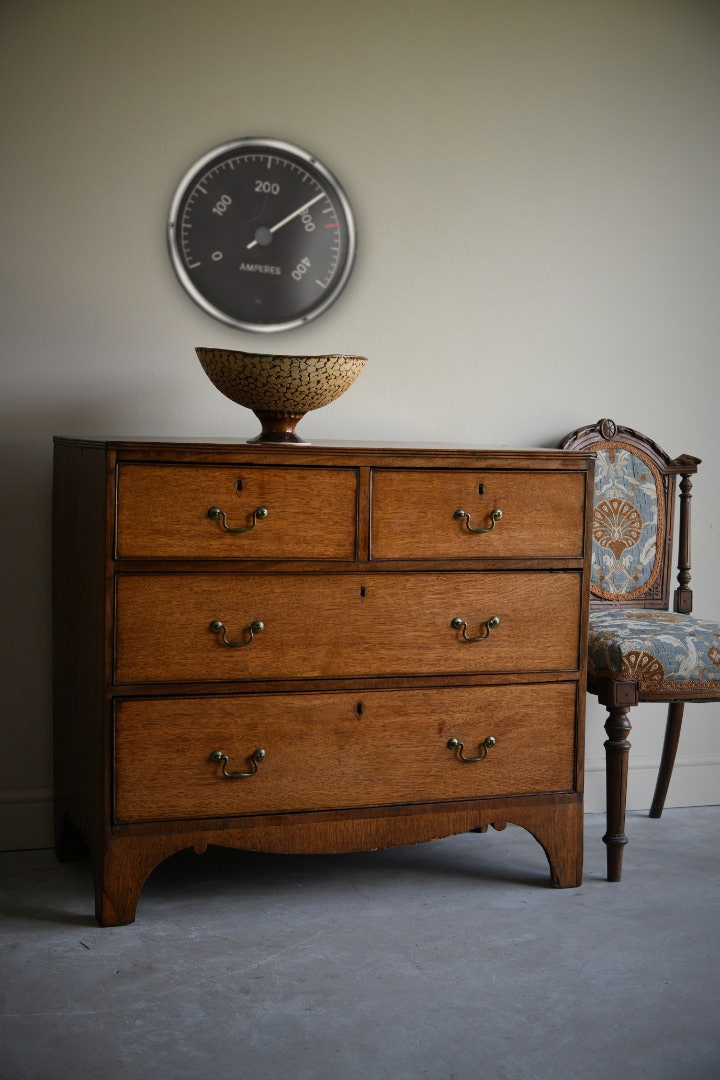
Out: 280
